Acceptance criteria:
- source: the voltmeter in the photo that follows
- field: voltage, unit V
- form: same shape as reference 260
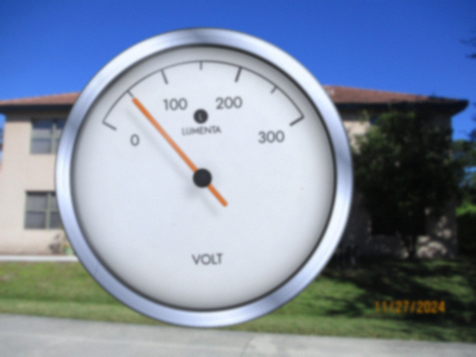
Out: 50
